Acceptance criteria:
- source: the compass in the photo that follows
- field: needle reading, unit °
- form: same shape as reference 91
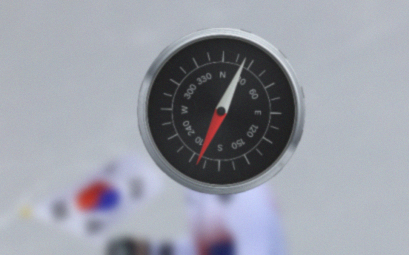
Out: 202.5
